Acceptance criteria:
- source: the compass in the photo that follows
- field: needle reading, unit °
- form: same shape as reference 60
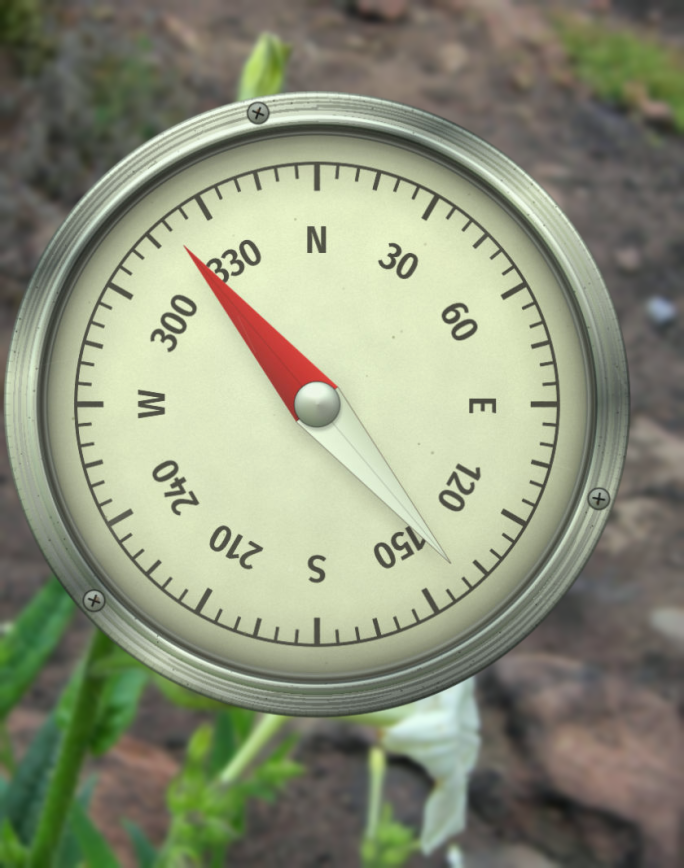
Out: 320
